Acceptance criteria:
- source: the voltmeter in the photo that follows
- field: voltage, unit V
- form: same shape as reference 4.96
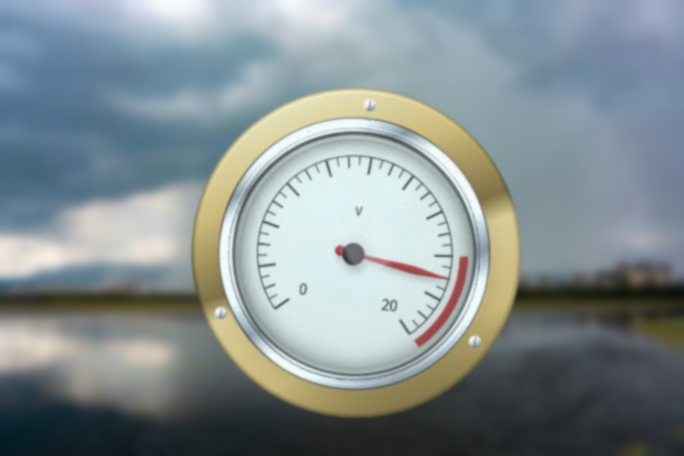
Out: 17
